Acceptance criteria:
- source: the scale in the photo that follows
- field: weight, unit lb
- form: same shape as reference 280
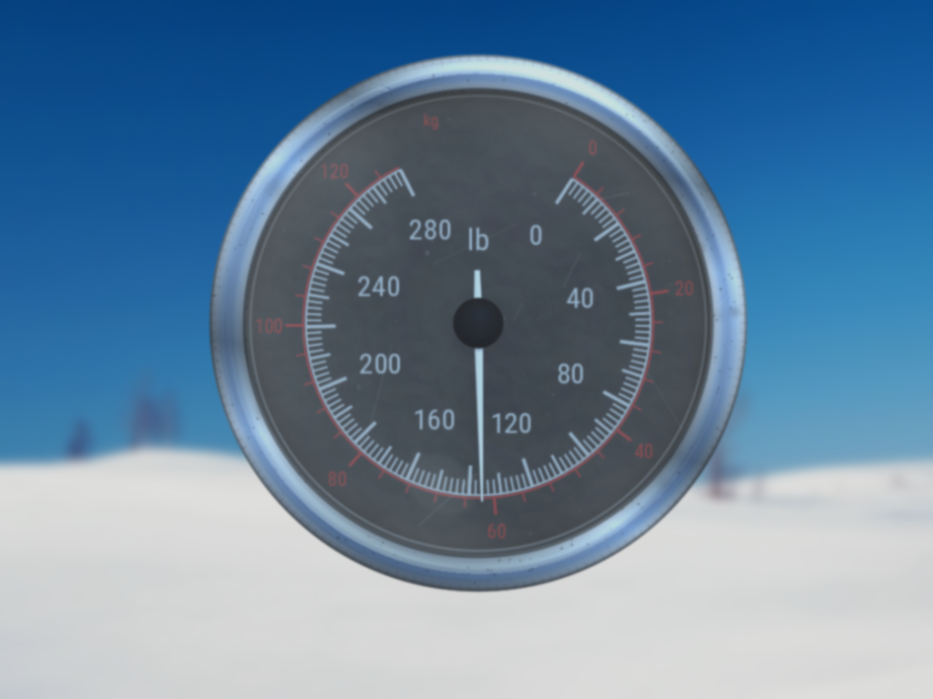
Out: 136
